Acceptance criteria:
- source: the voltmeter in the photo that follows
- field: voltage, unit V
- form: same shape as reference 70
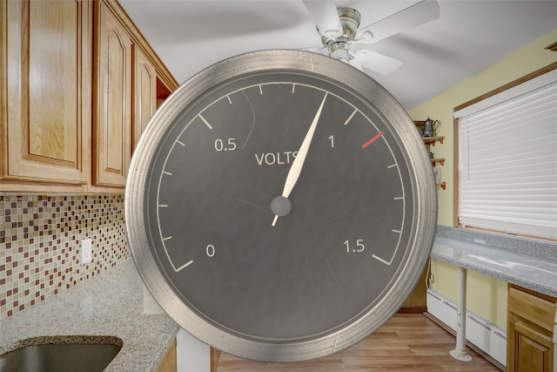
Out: 0.9
